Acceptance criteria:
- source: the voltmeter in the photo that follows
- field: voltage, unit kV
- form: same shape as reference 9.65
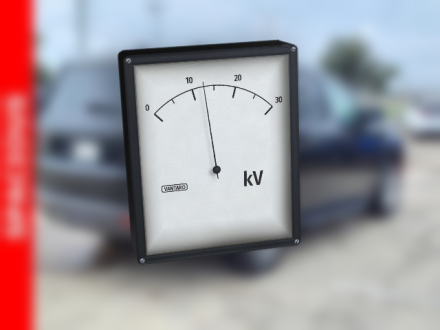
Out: 12.5
